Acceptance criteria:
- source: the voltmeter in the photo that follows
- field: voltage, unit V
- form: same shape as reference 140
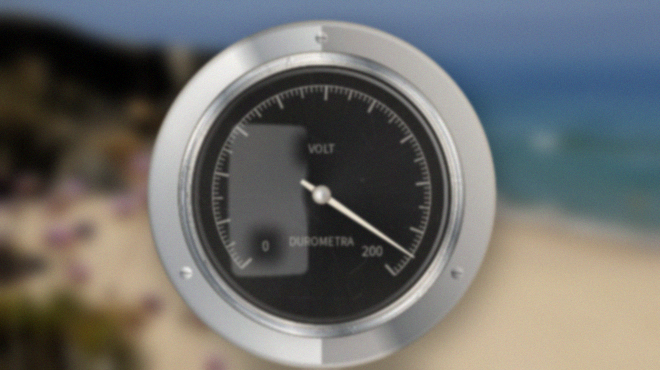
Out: 190
